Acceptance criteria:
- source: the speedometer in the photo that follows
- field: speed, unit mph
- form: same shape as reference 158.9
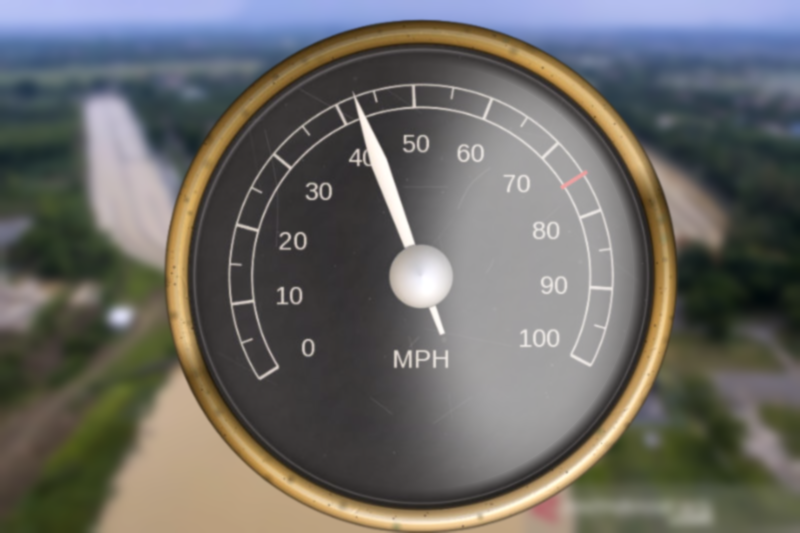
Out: 42.5
